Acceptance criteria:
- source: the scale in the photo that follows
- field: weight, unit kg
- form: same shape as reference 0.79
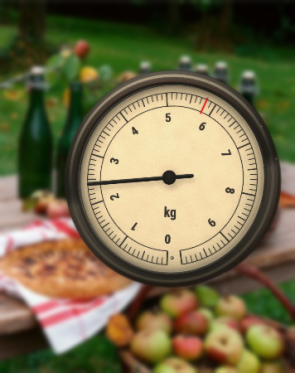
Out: 2.4
